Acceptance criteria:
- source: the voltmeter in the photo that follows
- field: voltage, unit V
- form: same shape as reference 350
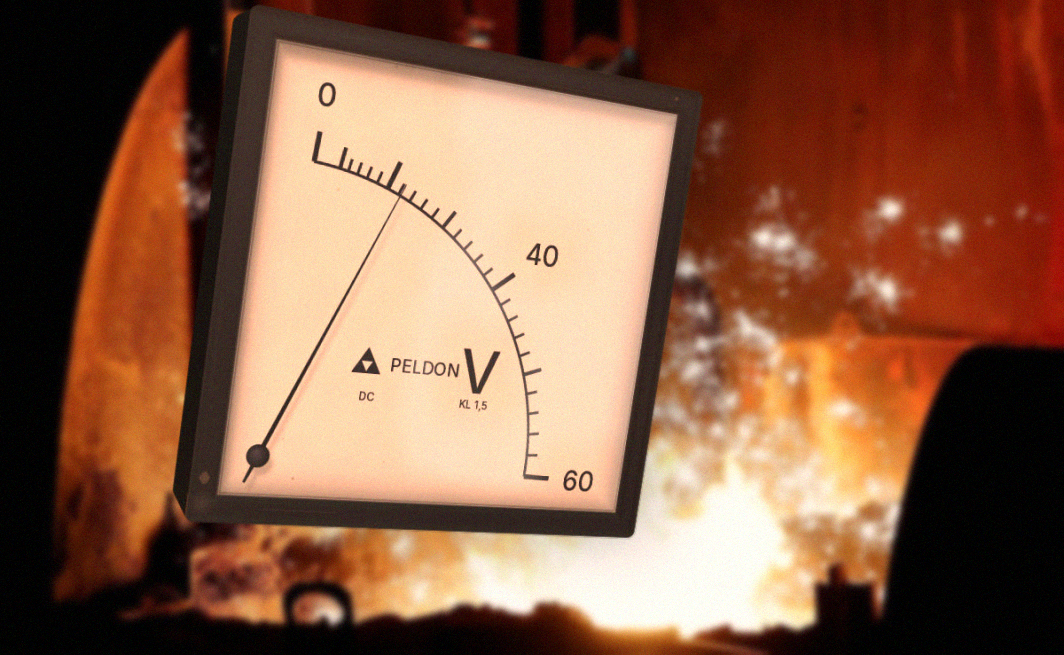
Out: 22
